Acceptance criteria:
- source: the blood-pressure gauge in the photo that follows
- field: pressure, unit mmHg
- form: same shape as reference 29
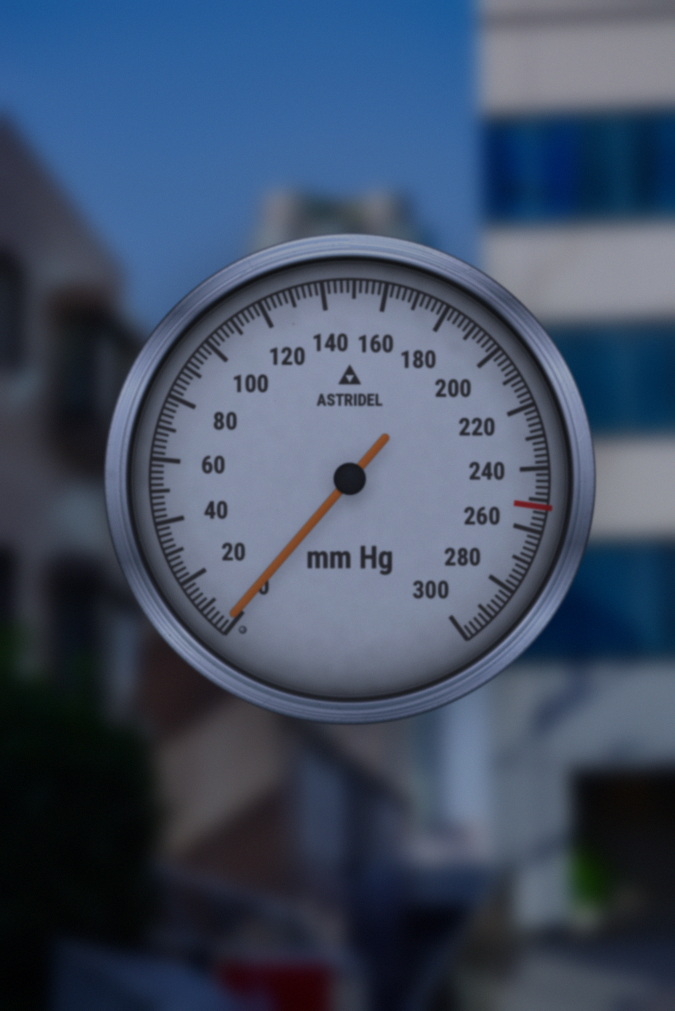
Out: 2
